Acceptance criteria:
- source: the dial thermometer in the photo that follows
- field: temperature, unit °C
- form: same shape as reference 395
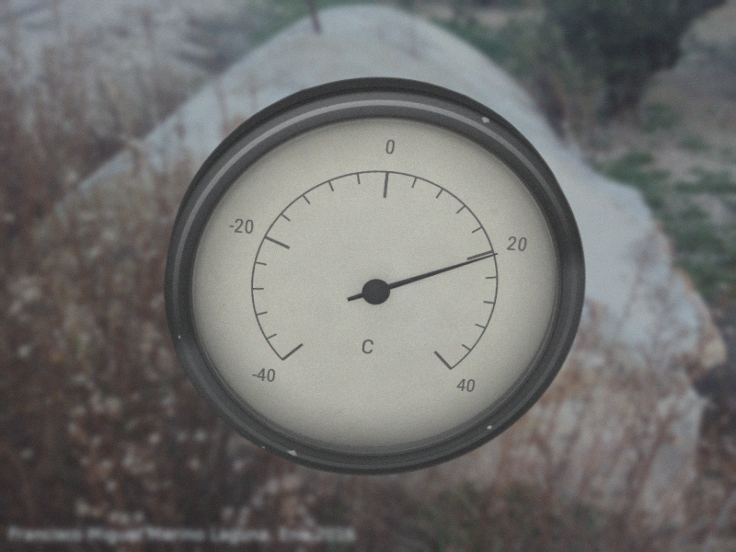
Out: 20
